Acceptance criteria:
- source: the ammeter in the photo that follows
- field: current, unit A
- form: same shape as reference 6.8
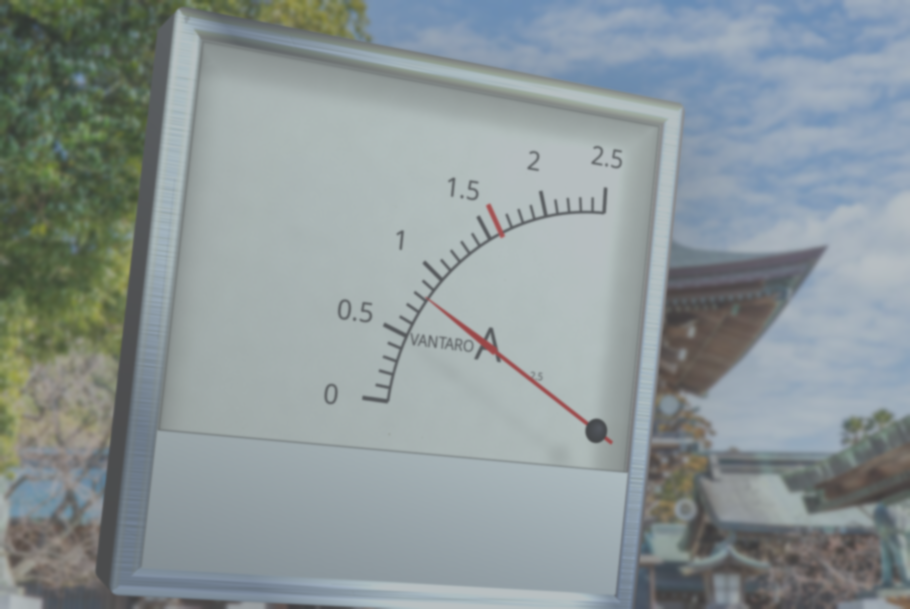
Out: 0.8
